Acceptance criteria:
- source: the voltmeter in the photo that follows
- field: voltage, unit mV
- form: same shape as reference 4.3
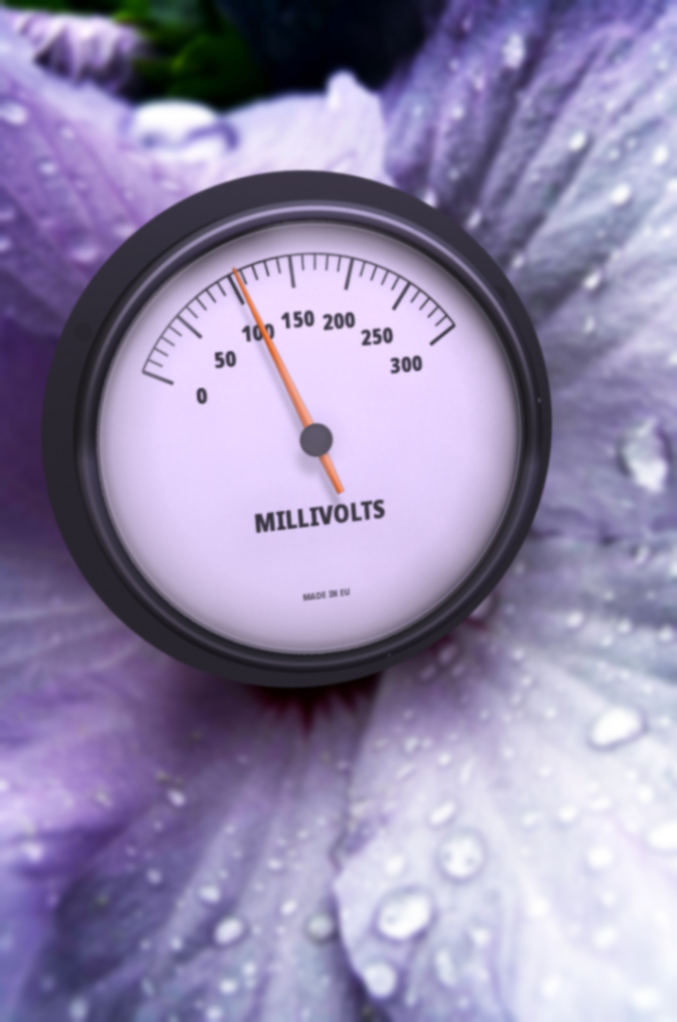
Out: 105
